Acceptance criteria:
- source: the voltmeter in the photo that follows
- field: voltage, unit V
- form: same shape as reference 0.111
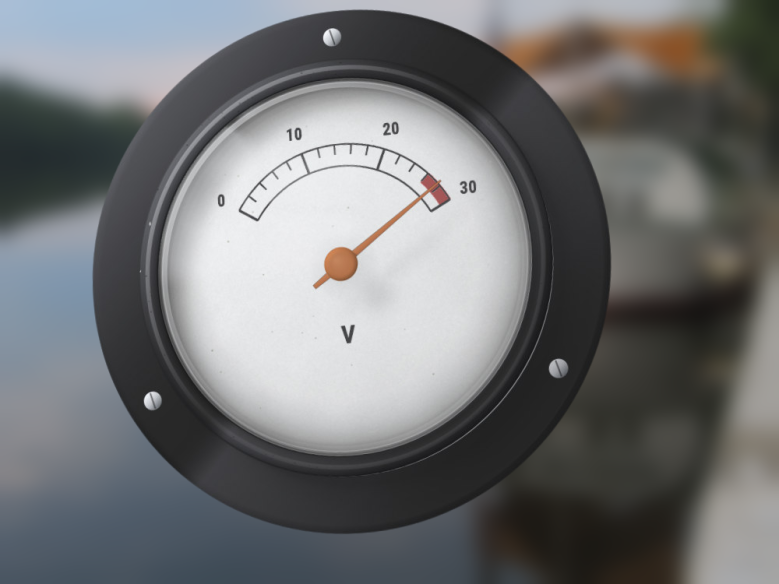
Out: 28
